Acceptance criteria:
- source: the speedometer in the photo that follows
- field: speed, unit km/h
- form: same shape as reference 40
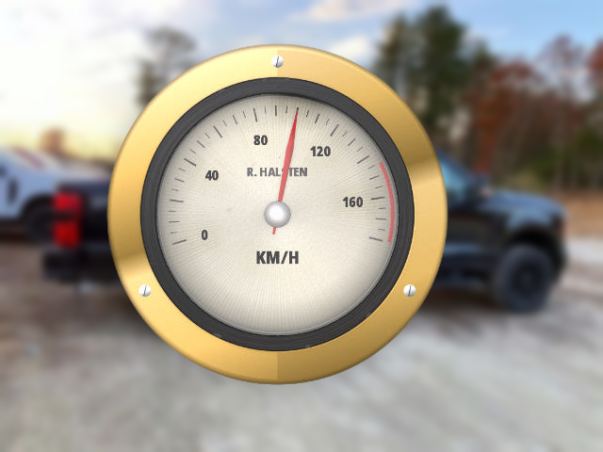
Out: 100
